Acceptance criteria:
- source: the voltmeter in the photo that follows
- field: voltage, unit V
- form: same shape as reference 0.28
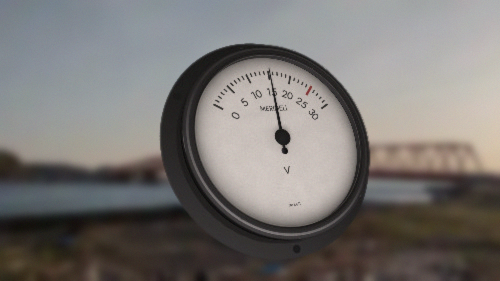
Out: 15
